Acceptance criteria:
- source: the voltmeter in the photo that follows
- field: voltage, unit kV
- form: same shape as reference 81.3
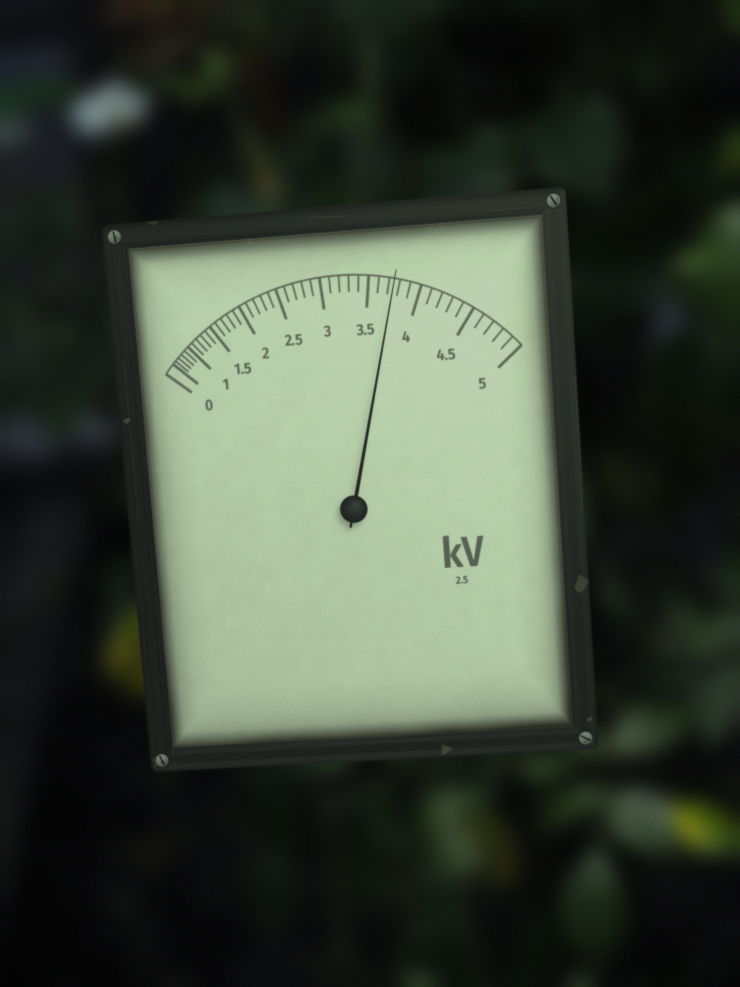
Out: 3.75
